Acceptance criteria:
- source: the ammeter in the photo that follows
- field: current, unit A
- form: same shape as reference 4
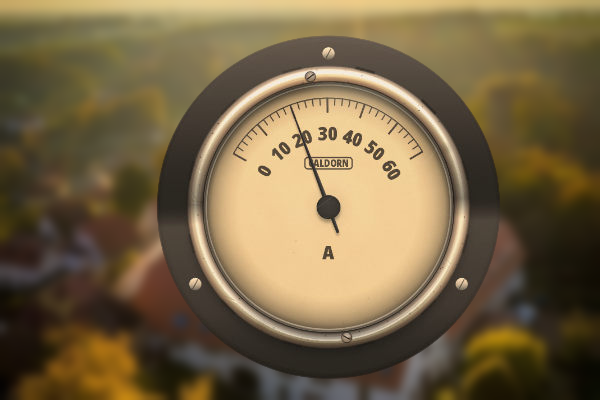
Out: 20
